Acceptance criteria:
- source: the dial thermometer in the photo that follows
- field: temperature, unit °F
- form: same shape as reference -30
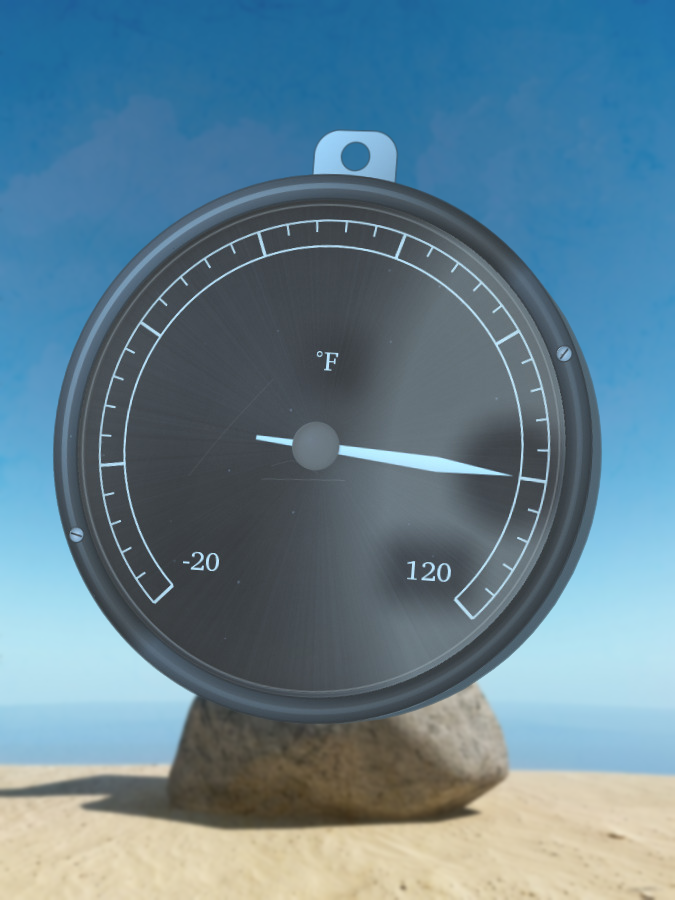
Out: 100
